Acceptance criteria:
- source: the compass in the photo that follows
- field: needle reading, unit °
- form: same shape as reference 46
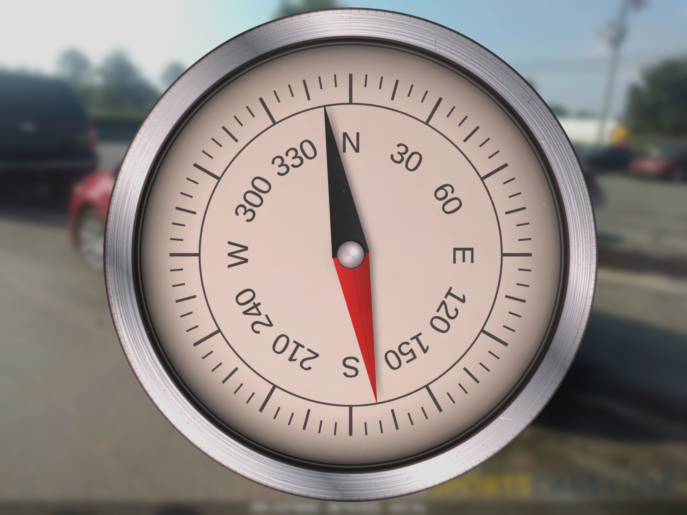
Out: 170
